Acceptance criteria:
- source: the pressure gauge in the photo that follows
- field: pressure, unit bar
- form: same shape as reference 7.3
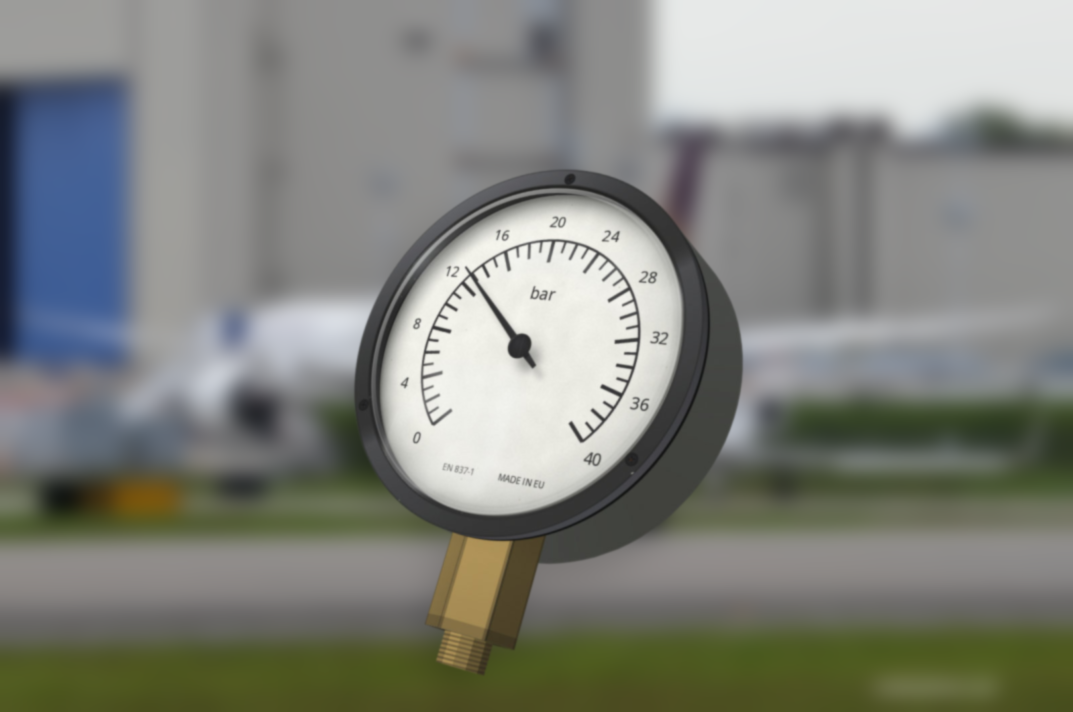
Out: 13
